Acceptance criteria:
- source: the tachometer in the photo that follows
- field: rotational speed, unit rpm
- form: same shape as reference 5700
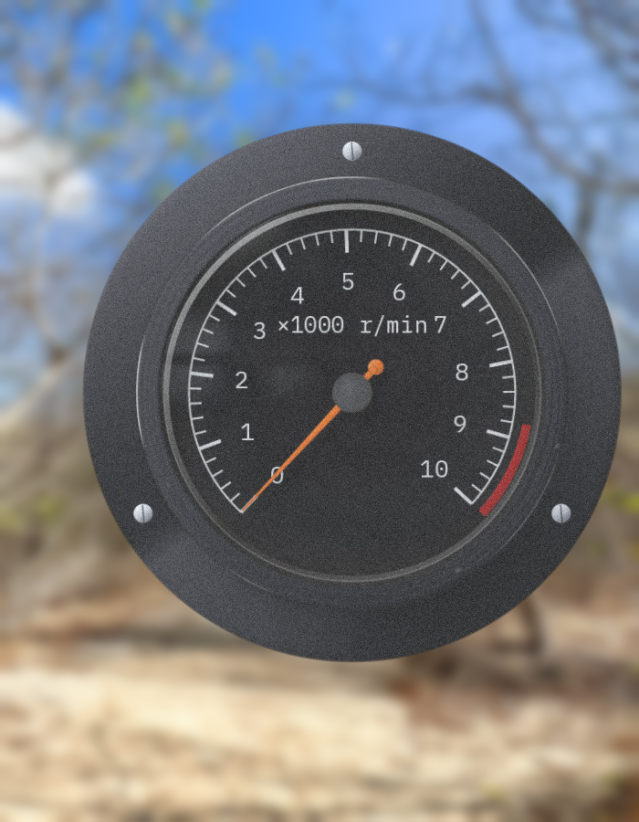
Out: 0
